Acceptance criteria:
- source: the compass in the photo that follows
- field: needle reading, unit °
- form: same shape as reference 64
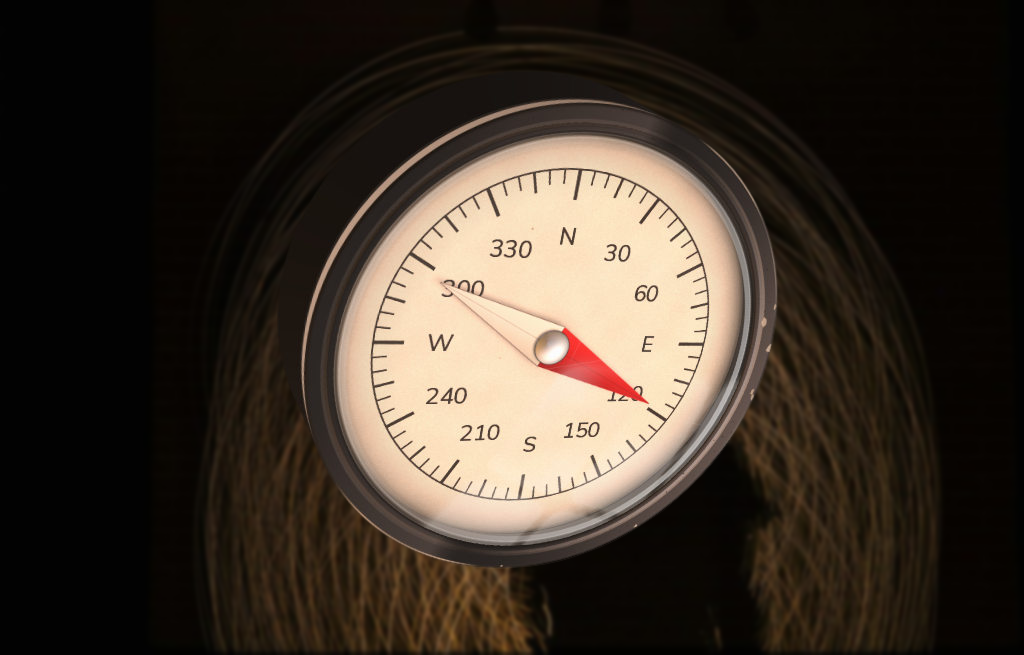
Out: 117.5
